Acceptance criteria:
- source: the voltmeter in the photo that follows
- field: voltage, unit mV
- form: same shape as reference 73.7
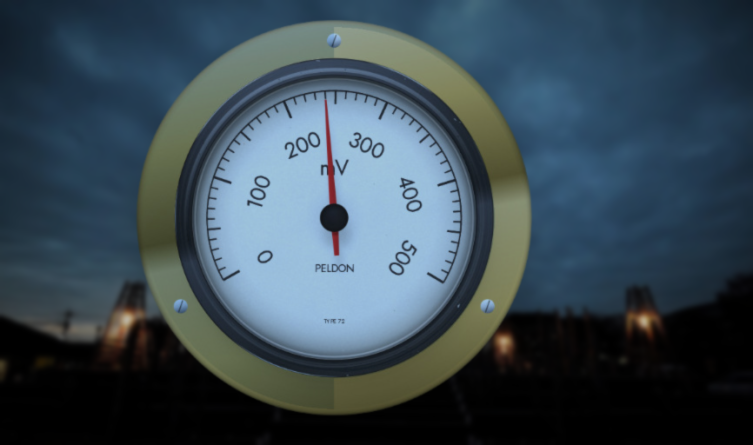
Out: 240
